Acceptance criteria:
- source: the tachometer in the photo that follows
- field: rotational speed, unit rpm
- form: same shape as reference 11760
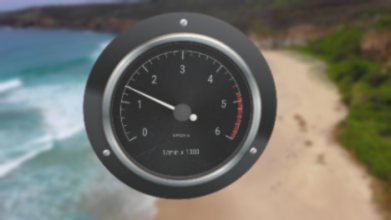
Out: 1400
